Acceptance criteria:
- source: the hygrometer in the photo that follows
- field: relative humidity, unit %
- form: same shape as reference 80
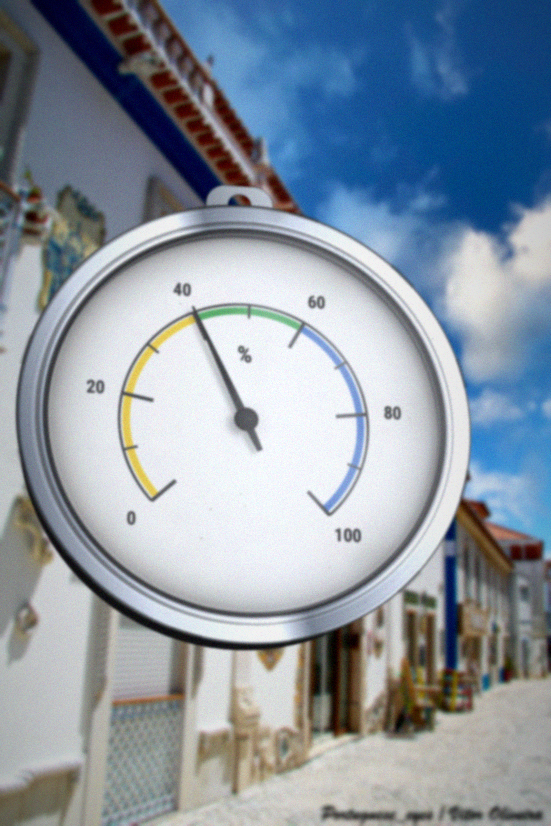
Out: 40
